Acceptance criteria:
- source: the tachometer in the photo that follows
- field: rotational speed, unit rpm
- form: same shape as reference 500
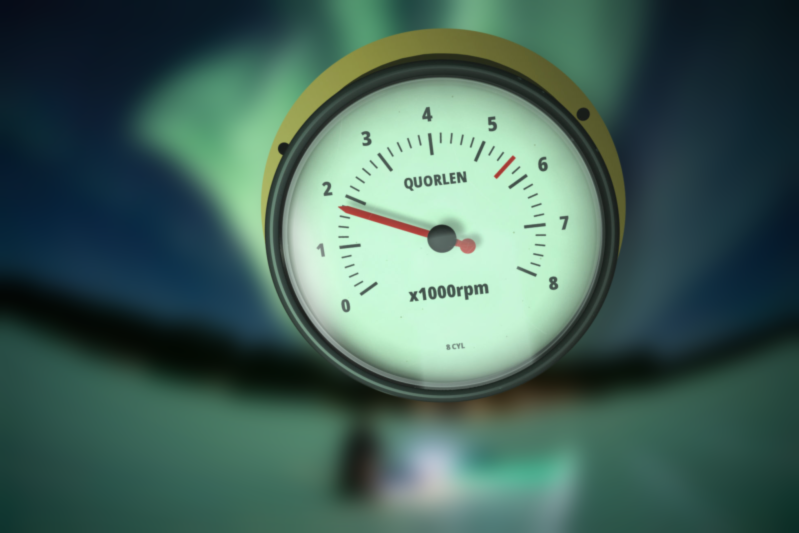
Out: 1800
